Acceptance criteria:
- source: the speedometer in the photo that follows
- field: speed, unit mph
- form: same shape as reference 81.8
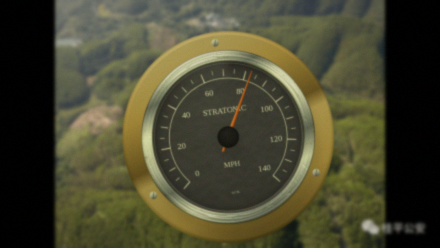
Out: 82.5
